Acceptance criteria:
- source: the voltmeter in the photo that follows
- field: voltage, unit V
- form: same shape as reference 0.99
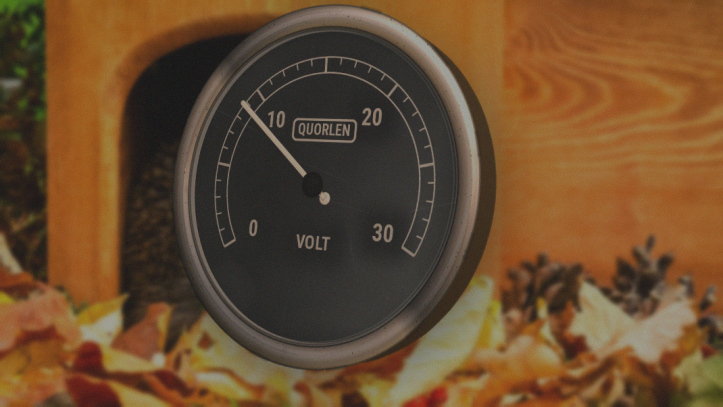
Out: 9
